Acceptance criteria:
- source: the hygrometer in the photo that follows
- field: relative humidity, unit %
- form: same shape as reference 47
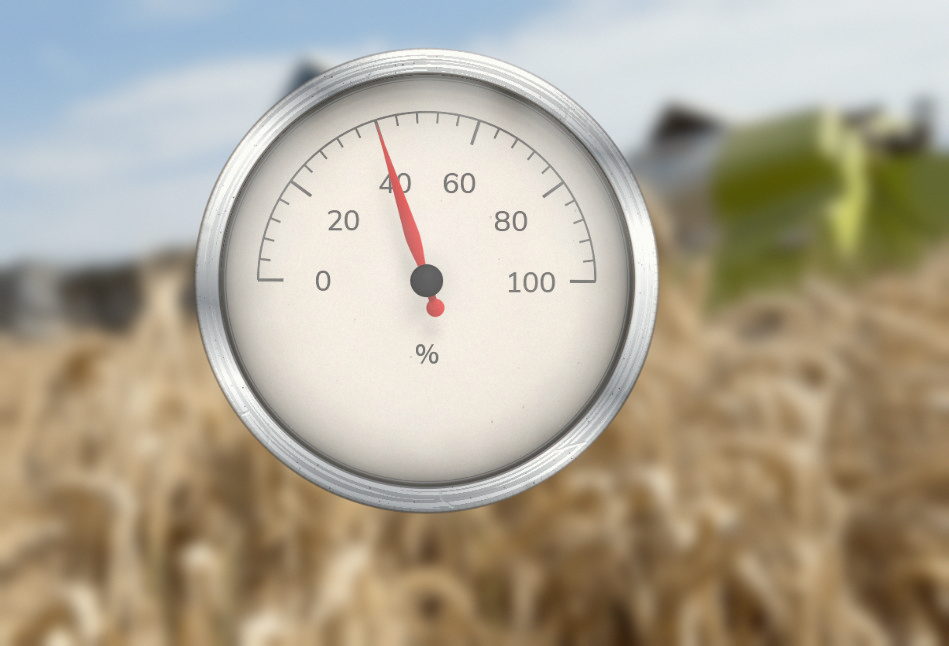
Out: 40
